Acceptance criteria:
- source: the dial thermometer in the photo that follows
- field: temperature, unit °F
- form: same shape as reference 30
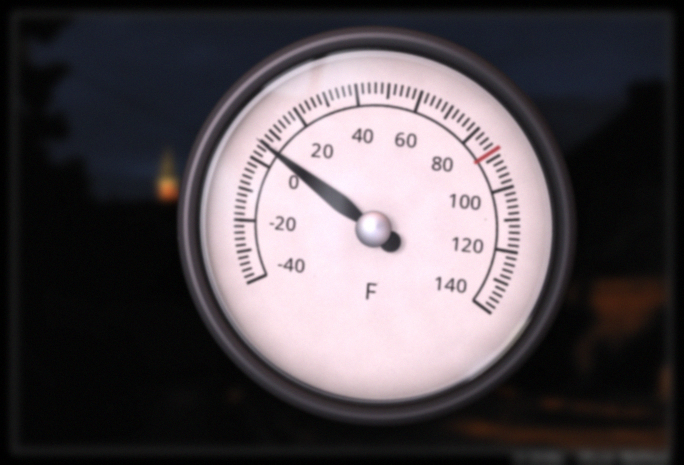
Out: 6
